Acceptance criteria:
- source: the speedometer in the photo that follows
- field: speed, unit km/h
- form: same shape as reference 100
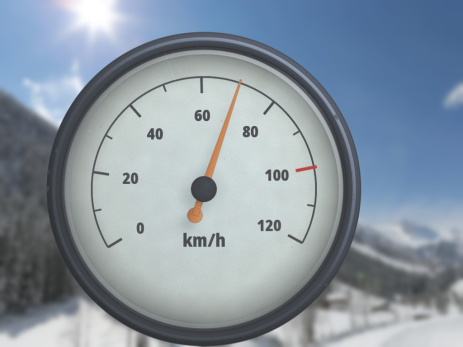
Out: 70
